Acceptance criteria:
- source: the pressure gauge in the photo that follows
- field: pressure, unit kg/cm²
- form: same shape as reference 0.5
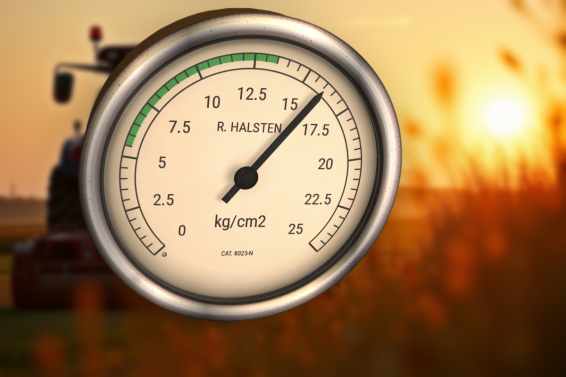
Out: 16
